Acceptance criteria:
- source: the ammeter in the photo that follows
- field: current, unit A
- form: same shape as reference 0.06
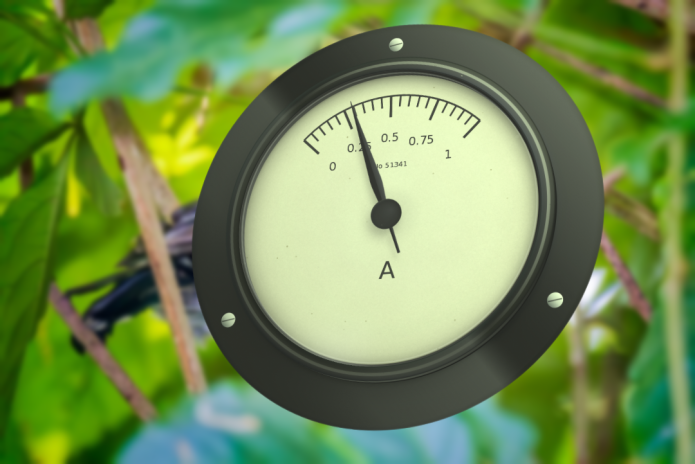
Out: 0.3
